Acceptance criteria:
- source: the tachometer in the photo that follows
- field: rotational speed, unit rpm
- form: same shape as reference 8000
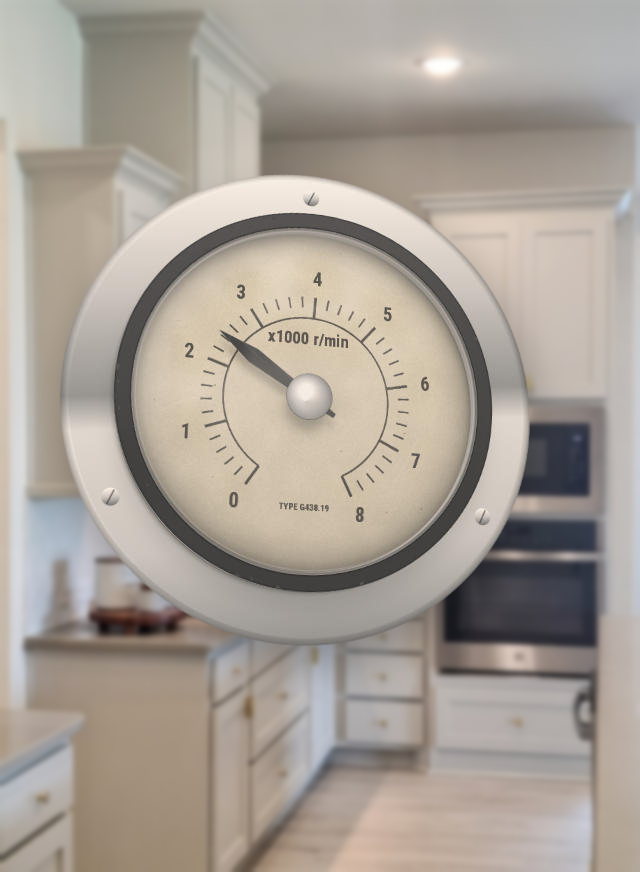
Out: 2400
